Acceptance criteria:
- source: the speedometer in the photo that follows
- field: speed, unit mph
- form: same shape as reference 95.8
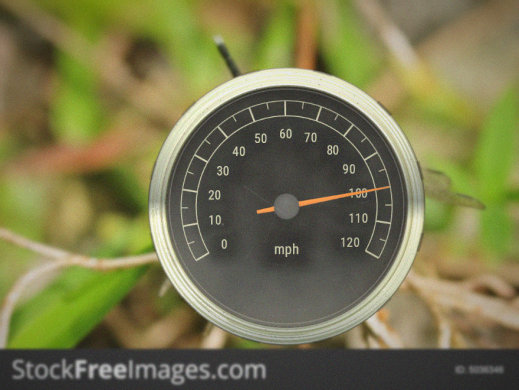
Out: 100
